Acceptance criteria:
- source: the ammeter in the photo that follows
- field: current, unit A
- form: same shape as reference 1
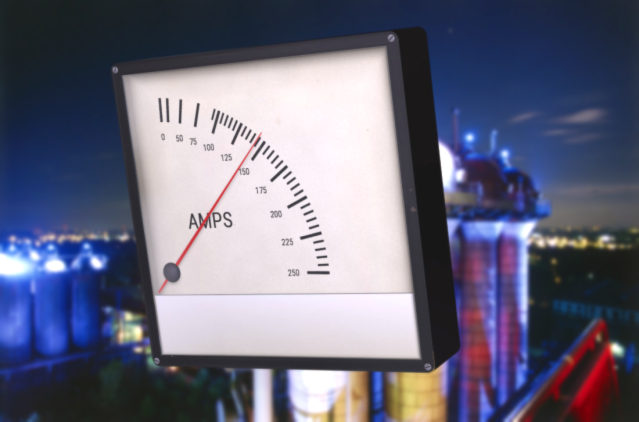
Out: 145
